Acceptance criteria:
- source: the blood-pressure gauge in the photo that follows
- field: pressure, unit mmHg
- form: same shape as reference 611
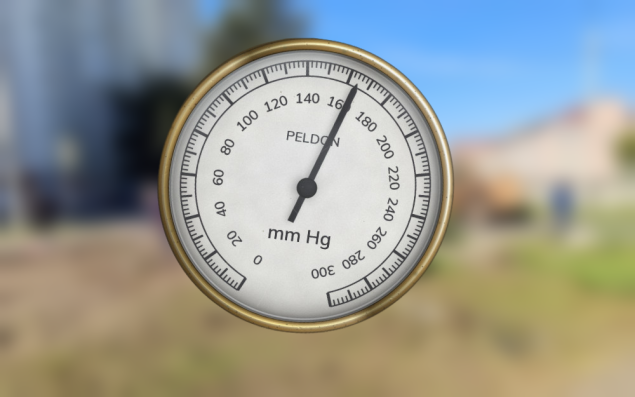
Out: 164
